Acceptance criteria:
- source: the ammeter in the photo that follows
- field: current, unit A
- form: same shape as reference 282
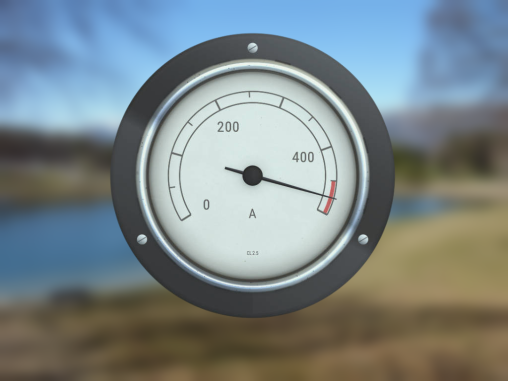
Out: 475
